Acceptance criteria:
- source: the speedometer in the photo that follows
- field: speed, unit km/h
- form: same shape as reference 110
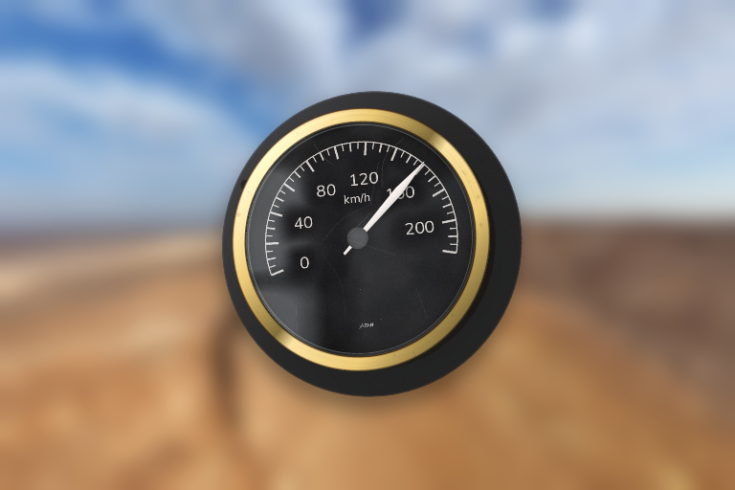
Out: 160
